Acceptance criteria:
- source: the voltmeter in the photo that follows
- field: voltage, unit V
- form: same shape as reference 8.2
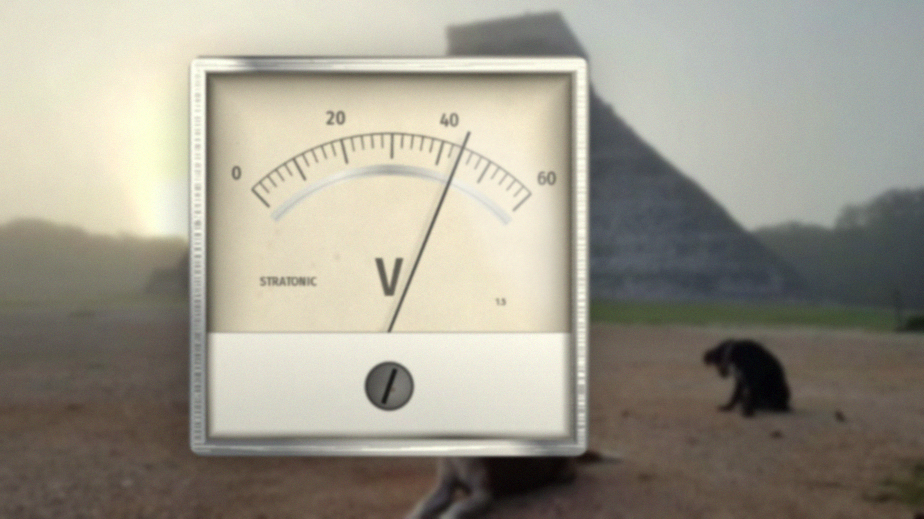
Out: 44
